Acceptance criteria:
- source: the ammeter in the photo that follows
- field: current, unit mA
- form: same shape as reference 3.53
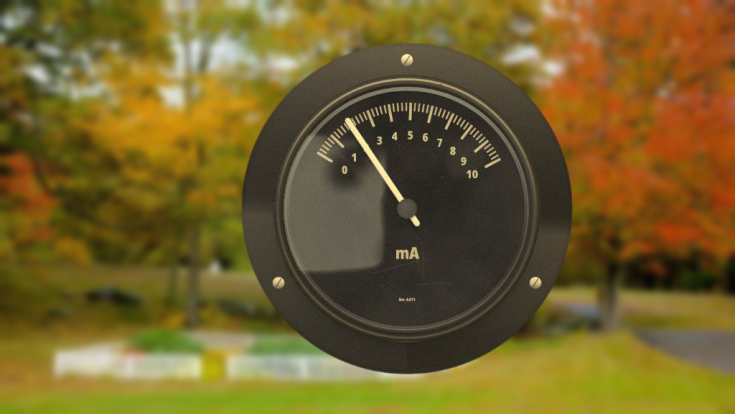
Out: 2
